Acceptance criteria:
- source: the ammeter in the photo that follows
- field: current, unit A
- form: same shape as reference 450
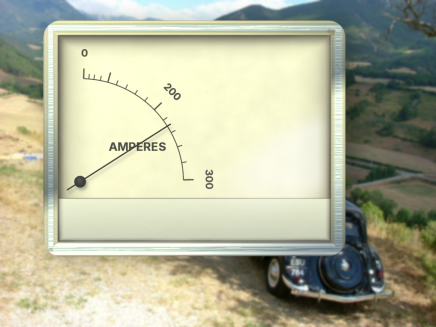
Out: 230
